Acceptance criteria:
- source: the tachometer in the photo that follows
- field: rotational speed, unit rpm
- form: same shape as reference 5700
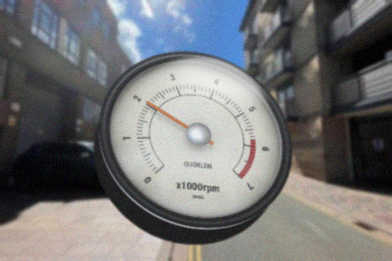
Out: 2000
